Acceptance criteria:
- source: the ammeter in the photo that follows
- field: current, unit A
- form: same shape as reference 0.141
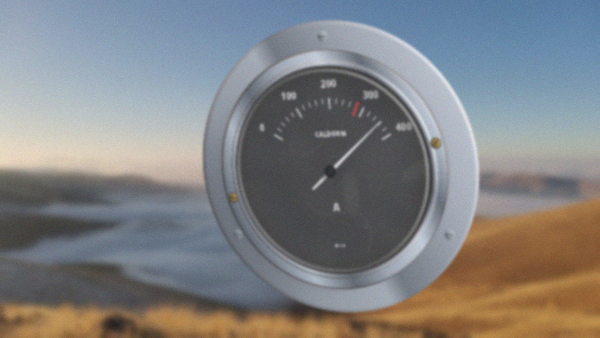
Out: 360
